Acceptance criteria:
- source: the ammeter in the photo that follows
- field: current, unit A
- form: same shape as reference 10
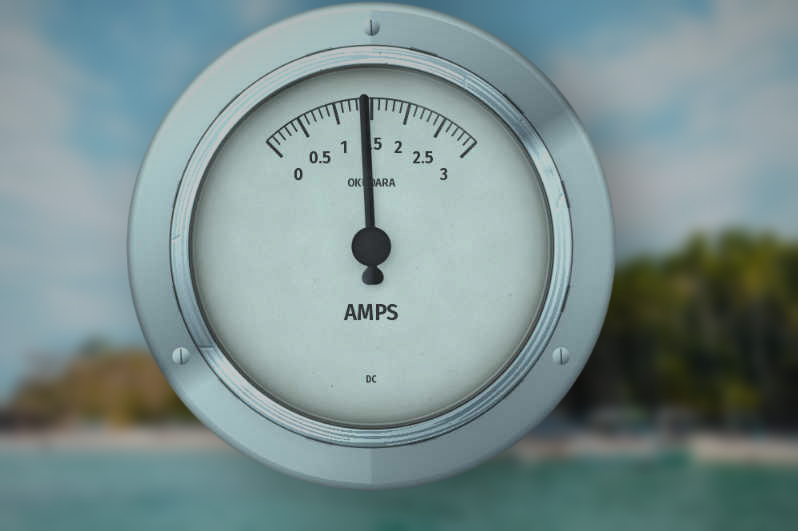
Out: 1.4
